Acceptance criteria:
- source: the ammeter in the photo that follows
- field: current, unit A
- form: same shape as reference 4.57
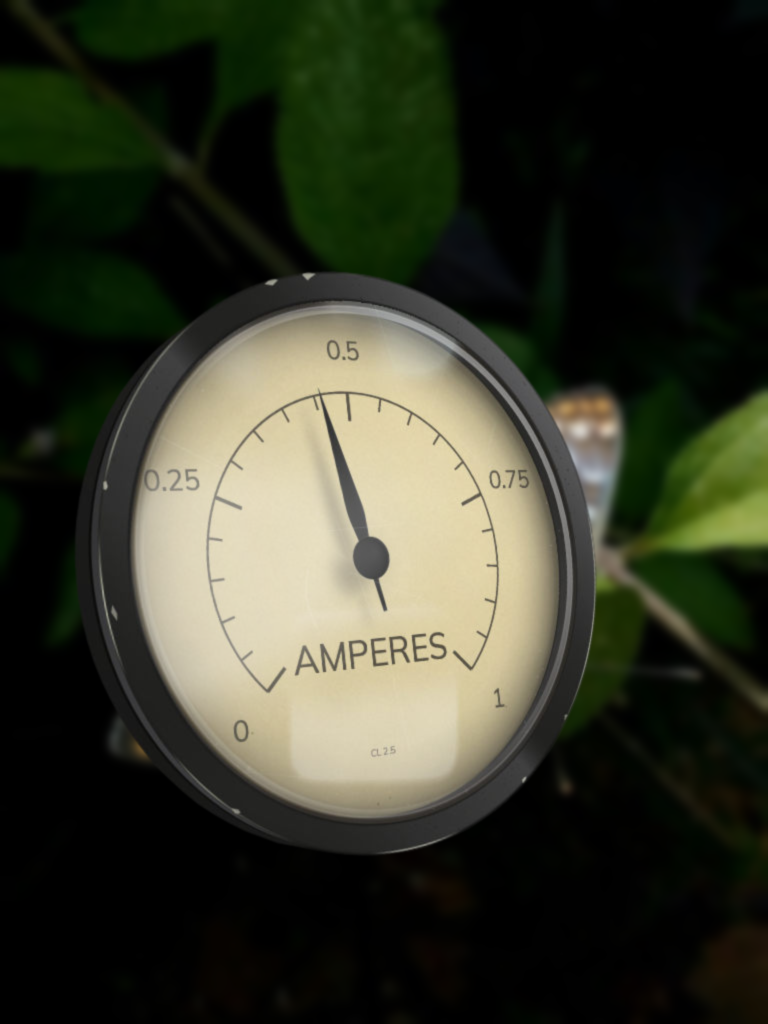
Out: 0.45
